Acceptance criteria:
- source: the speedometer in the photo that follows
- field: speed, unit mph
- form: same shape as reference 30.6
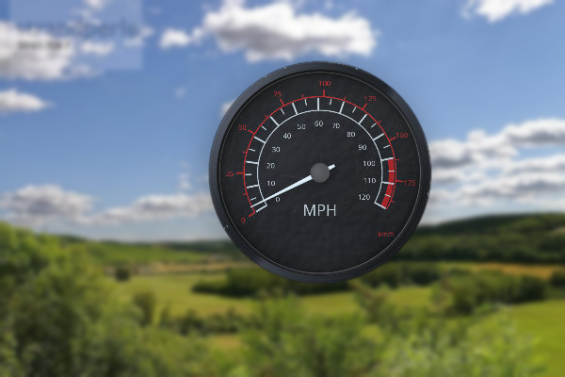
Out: 2.5
